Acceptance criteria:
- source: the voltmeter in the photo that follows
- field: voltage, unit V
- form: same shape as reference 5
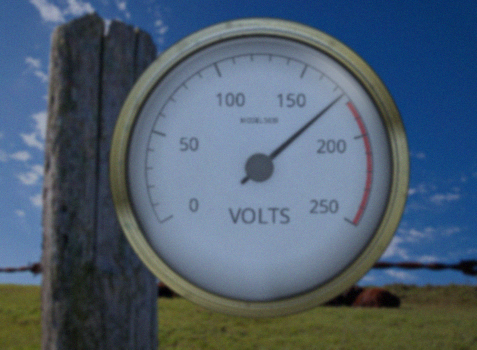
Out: 175
